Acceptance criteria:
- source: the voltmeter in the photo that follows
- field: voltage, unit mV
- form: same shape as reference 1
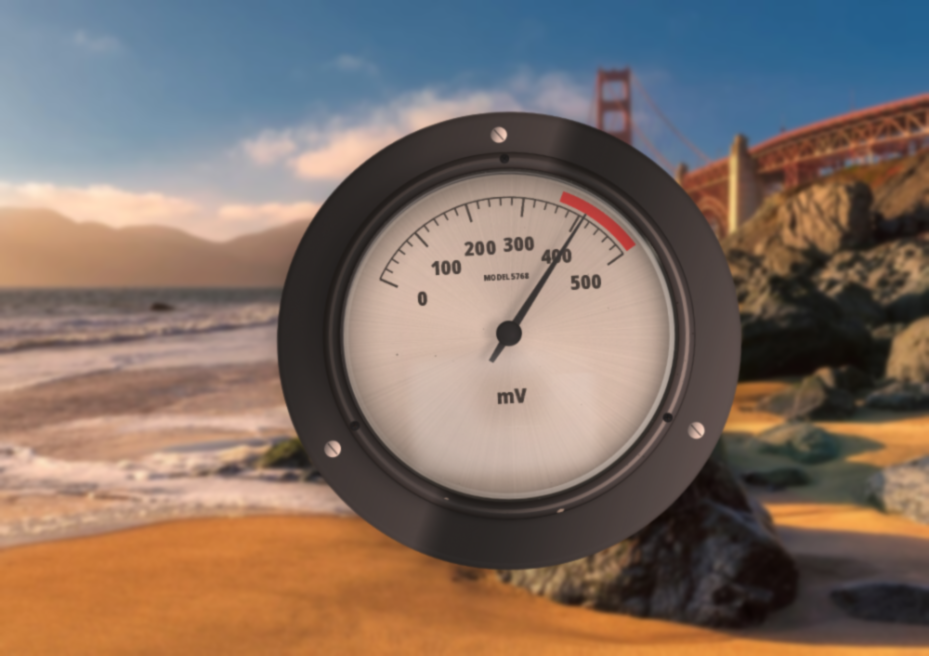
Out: 410
